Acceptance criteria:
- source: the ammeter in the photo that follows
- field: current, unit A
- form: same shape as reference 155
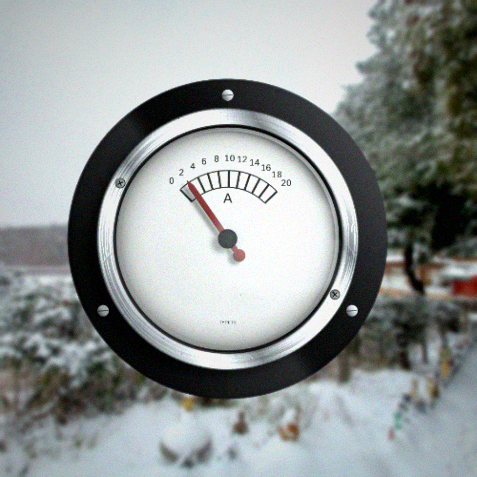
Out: 2
